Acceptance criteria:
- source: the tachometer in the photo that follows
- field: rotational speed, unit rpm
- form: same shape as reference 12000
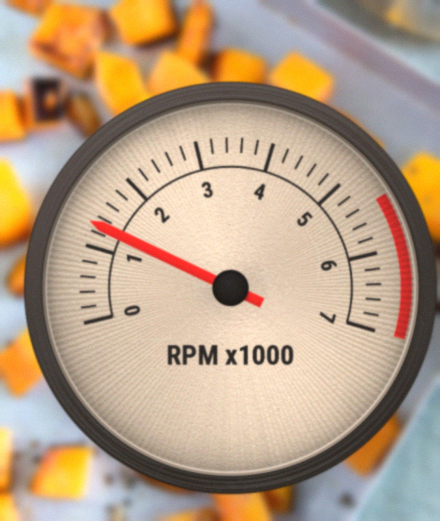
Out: 1300
